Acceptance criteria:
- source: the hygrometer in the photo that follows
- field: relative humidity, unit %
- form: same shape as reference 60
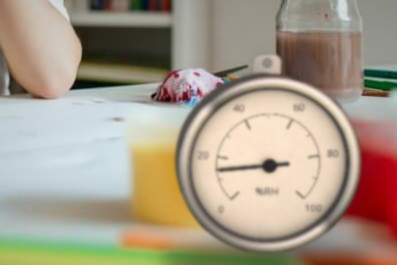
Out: 15
